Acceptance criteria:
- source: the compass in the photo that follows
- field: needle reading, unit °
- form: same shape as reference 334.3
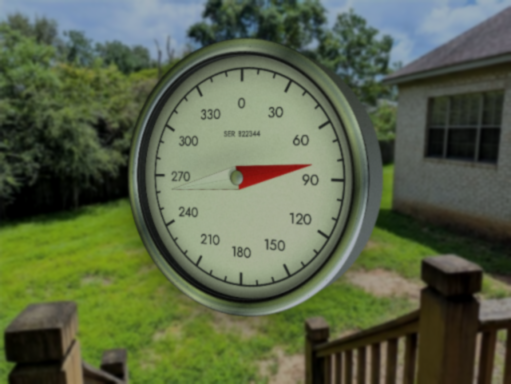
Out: 80
